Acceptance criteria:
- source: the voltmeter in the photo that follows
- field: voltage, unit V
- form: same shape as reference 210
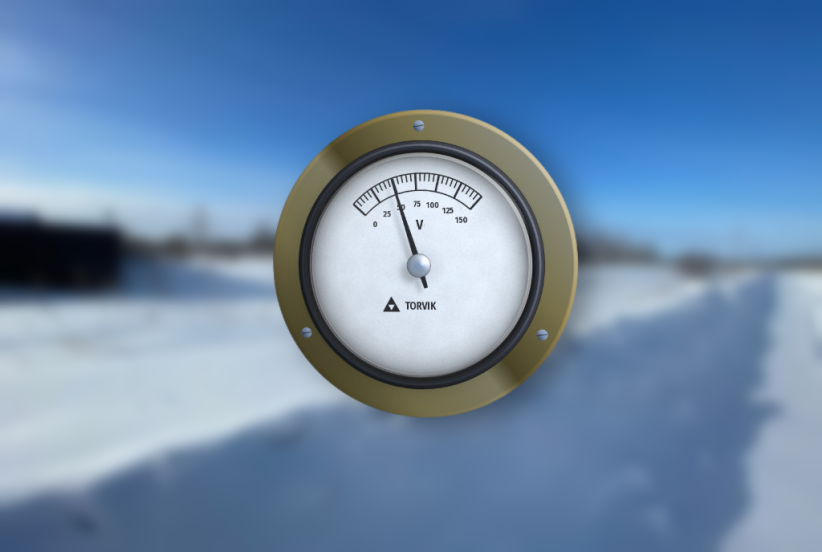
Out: 50
